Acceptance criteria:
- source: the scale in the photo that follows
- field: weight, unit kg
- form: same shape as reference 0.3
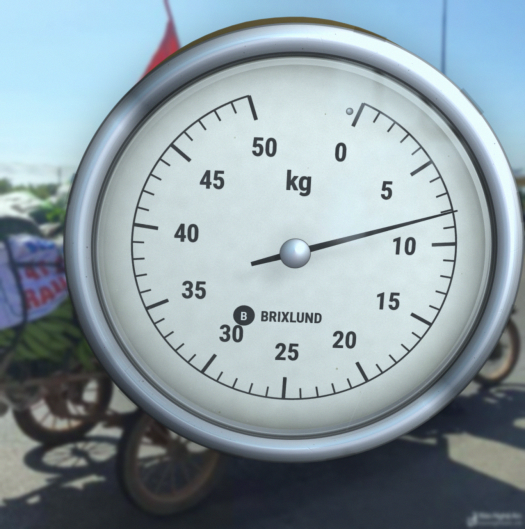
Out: 8
